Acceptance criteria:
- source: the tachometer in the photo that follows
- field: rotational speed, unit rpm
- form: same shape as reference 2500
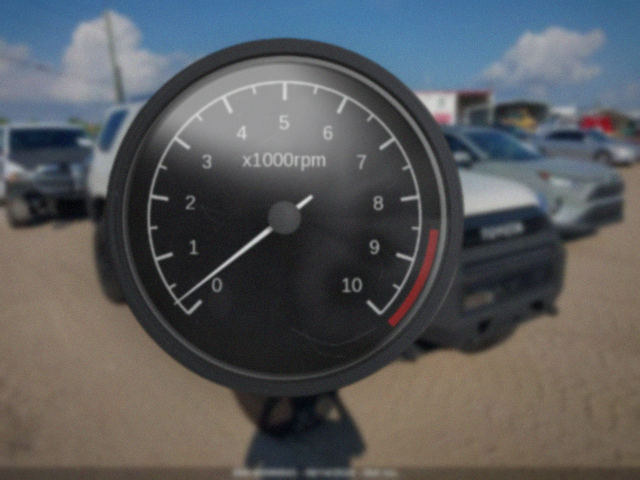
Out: 250
